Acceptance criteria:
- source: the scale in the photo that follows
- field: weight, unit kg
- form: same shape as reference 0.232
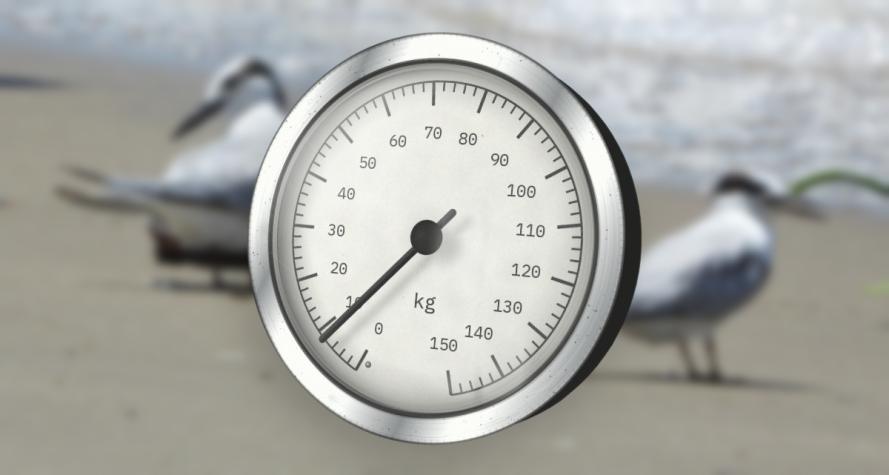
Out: 8
